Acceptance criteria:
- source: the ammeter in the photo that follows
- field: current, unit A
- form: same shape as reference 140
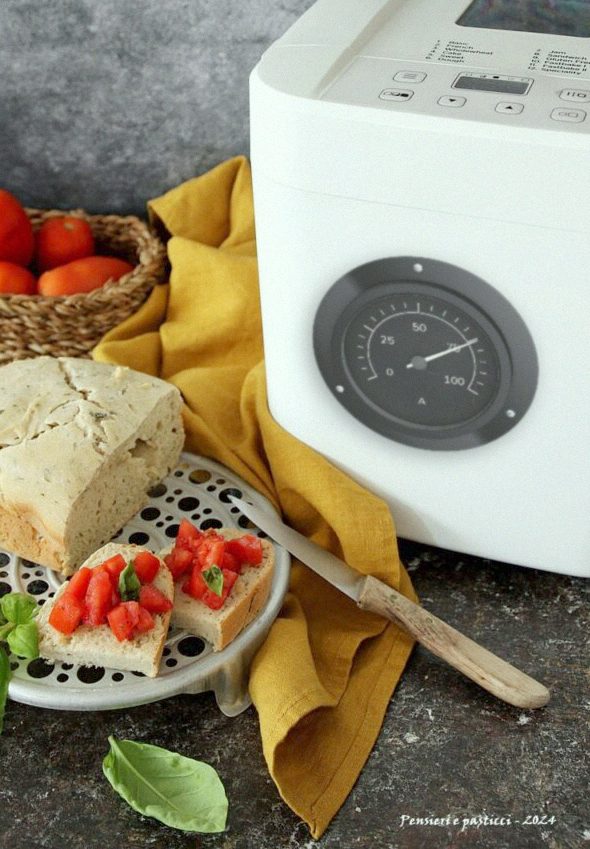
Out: 75
